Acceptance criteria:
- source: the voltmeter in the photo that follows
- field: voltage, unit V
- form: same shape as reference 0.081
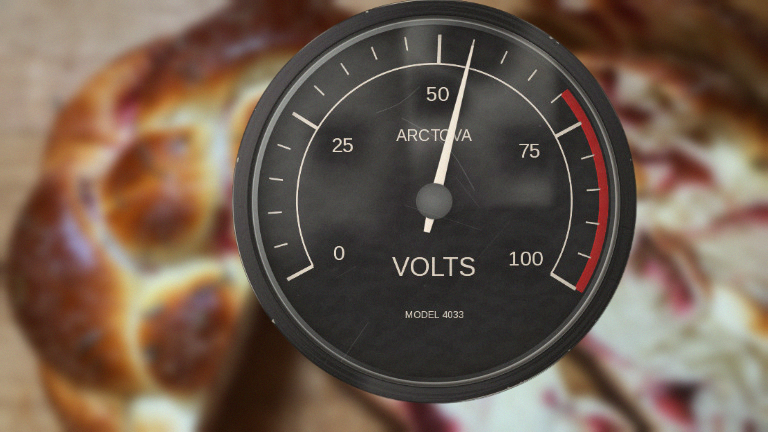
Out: 55
